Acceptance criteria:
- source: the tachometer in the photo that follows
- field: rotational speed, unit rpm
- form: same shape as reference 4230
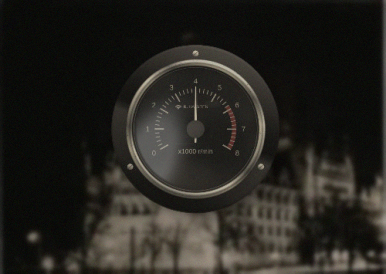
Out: 4000
